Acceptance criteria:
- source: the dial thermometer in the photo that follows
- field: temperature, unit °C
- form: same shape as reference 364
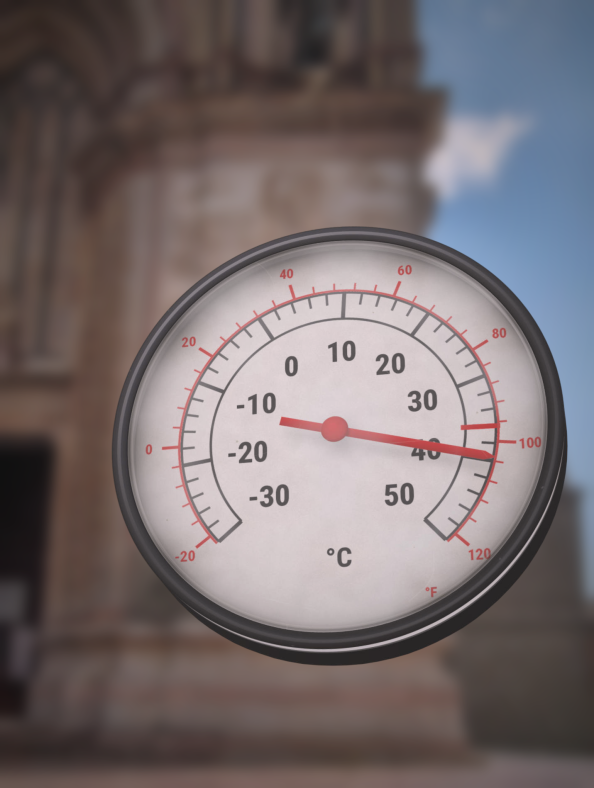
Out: 40
